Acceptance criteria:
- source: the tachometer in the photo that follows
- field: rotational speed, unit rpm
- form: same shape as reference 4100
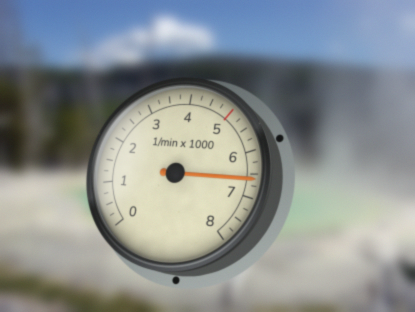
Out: 6625
